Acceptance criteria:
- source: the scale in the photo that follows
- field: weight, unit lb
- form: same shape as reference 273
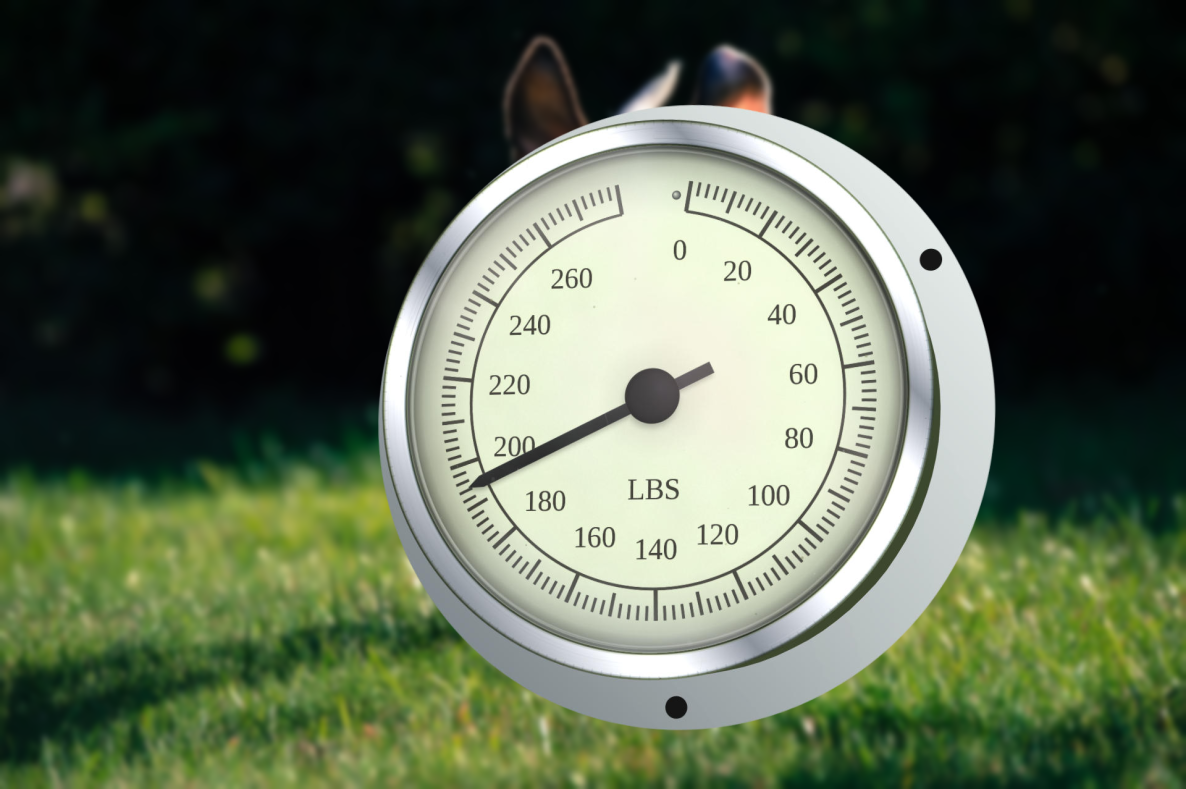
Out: 194
